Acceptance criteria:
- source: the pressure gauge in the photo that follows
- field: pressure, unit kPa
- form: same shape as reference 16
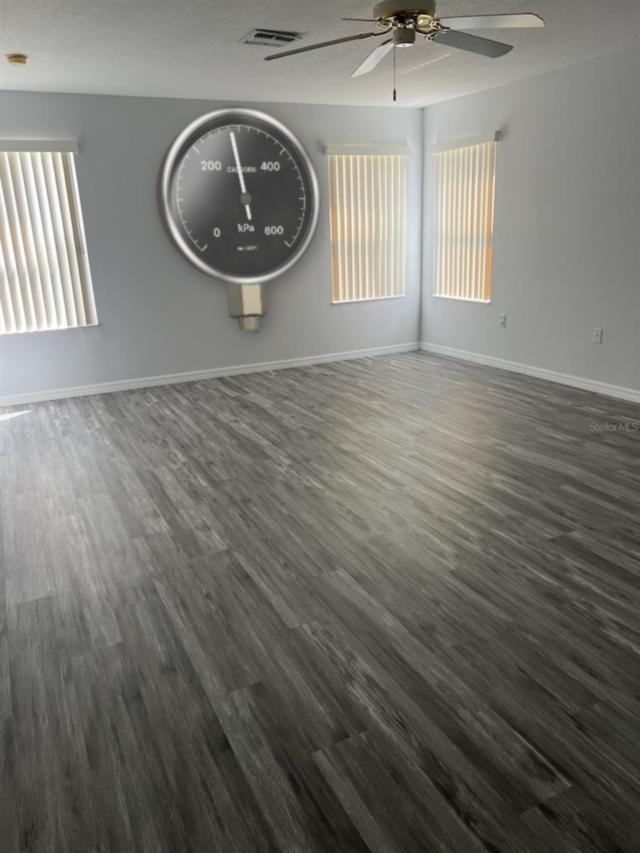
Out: 280
